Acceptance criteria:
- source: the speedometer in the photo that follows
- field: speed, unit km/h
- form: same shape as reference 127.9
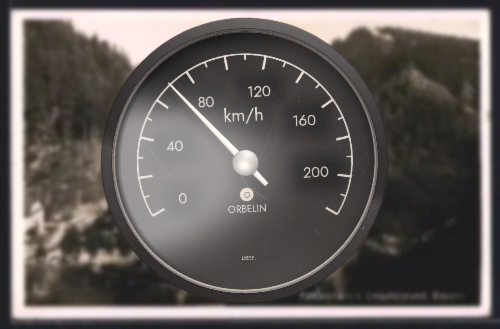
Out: 70
